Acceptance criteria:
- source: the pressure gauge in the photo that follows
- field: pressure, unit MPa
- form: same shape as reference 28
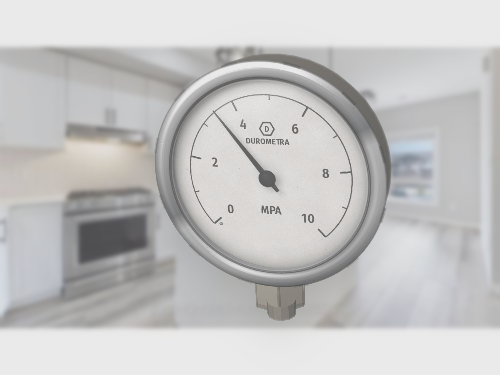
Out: 3.5
